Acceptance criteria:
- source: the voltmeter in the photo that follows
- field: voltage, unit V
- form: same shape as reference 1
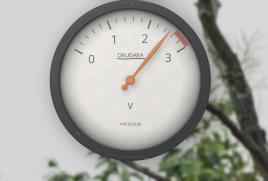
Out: 2.5
